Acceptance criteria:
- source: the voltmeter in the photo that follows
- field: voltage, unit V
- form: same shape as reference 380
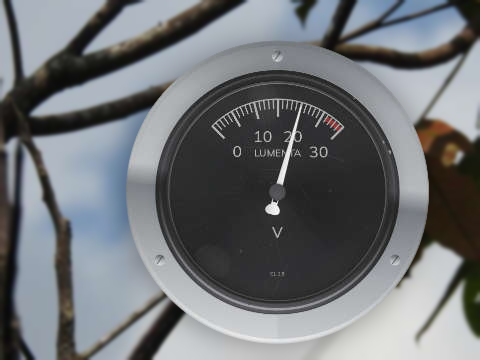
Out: 20
